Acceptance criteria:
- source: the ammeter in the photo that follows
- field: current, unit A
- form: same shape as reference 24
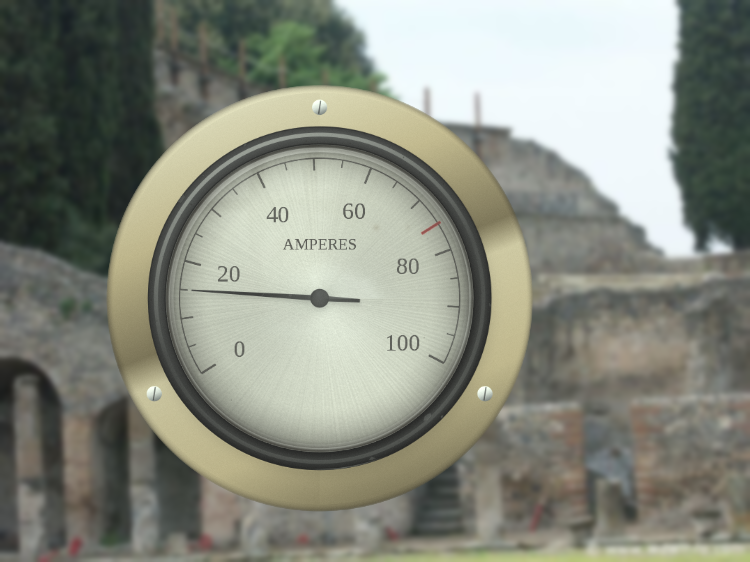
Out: 15
